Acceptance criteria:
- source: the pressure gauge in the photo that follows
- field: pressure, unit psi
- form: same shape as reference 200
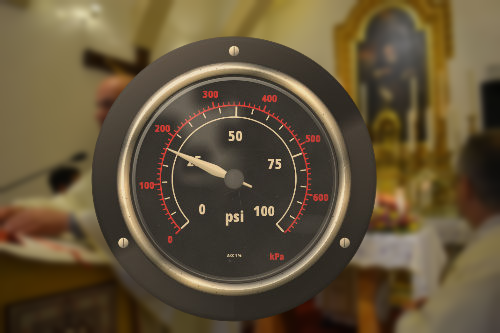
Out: 25
